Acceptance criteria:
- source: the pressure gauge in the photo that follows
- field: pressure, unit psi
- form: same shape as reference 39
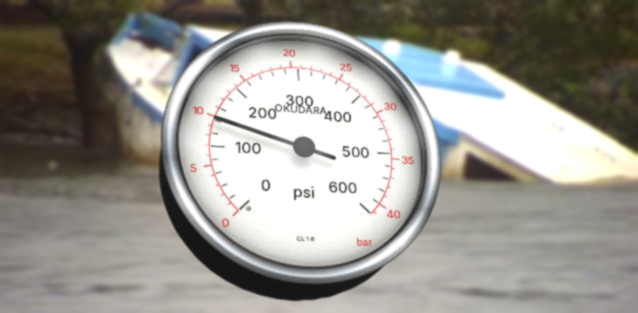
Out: 140
